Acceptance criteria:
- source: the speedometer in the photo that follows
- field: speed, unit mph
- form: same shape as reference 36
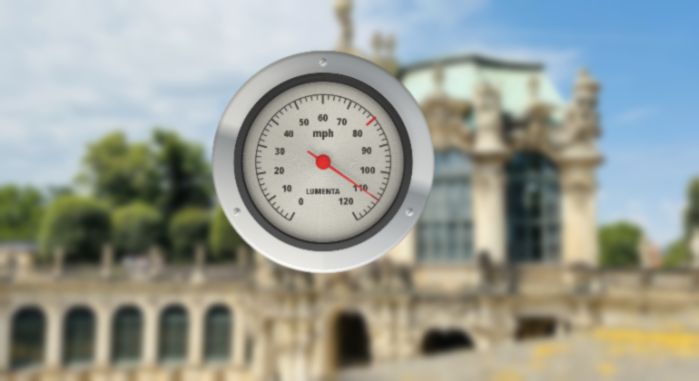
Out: 110
